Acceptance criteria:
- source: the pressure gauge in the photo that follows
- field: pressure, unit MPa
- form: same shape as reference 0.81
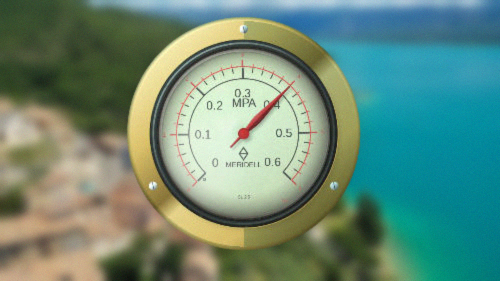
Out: 0.4
